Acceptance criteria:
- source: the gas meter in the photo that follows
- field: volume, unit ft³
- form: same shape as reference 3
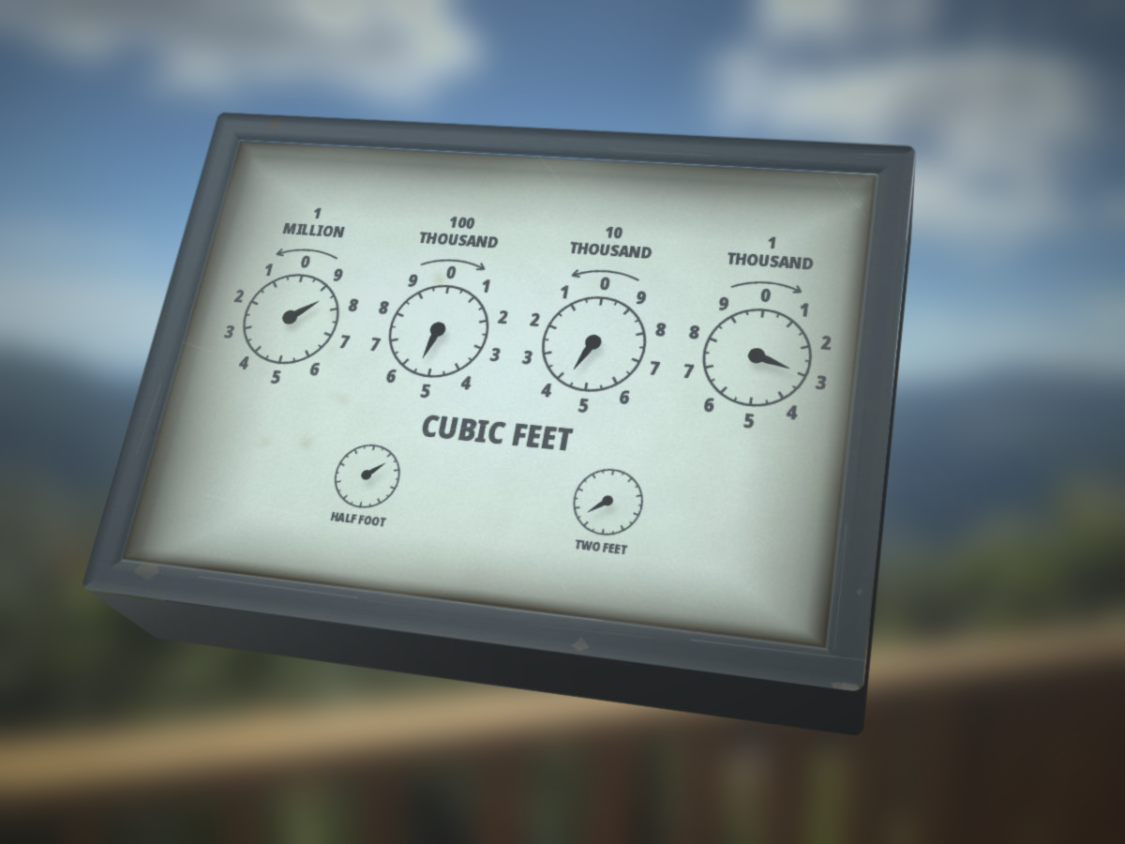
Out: 854300
